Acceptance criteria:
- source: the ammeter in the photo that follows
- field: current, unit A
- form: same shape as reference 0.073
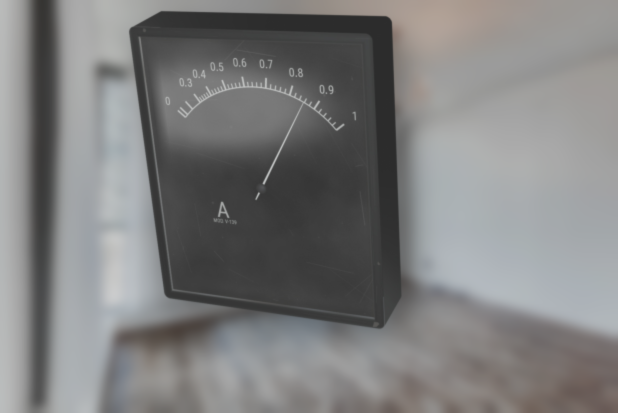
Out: 0.86
